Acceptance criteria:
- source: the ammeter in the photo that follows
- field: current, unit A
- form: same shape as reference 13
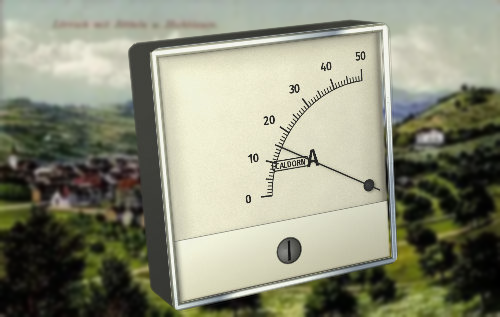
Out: 15
